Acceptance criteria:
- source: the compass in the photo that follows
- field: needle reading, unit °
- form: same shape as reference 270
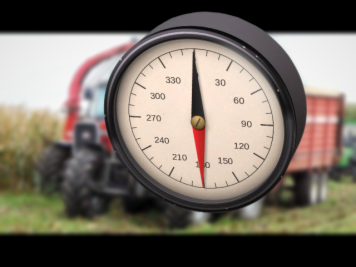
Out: 180
